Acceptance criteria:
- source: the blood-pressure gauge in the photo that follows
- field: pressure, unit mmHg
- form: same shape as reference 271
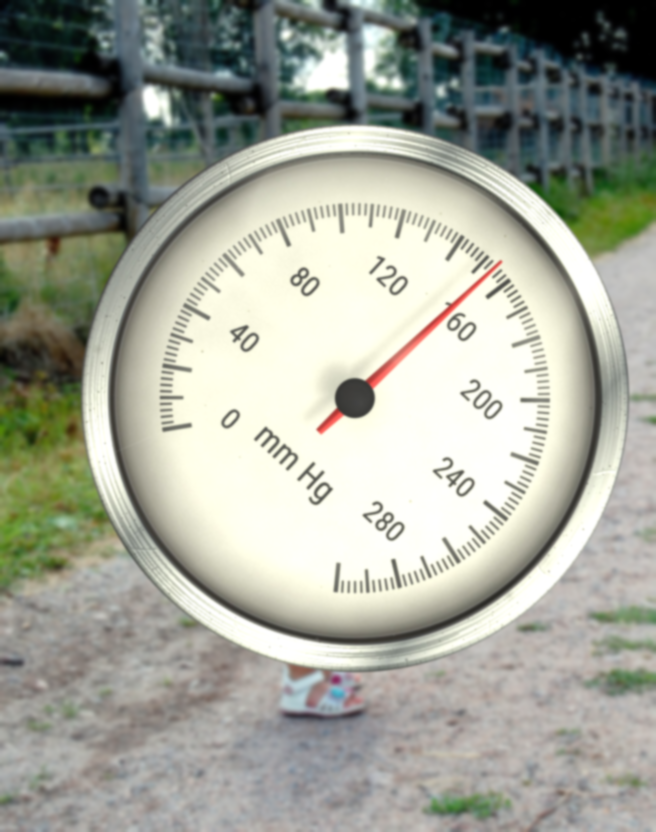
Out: 154
